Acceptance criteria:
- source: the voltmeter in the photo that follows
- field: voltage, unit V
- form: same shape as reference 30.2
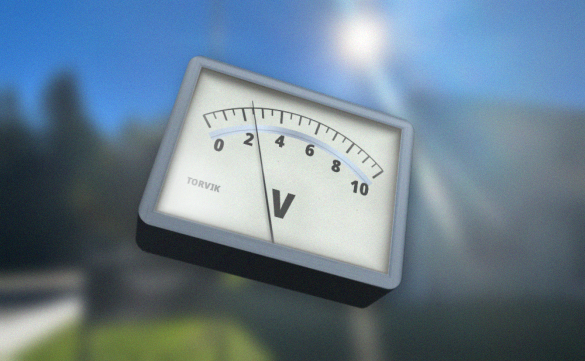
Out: 2.5
